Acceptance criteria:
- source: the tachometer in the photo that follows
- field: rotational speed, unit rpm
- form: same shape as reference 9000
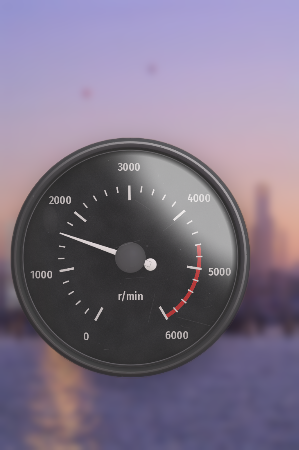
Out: 1600
